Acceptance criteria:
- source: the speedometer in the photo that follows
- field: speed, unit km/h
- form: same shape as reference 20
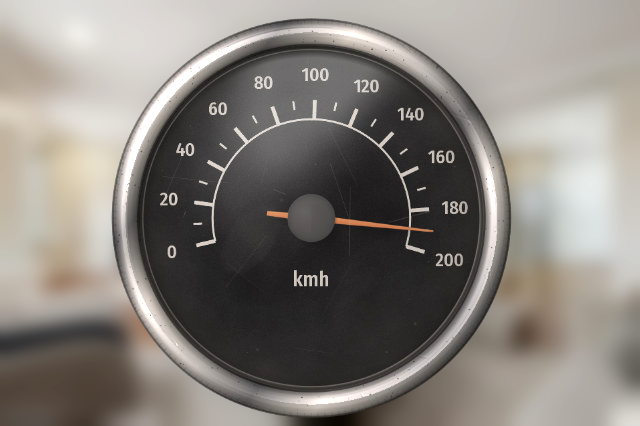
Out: 190
